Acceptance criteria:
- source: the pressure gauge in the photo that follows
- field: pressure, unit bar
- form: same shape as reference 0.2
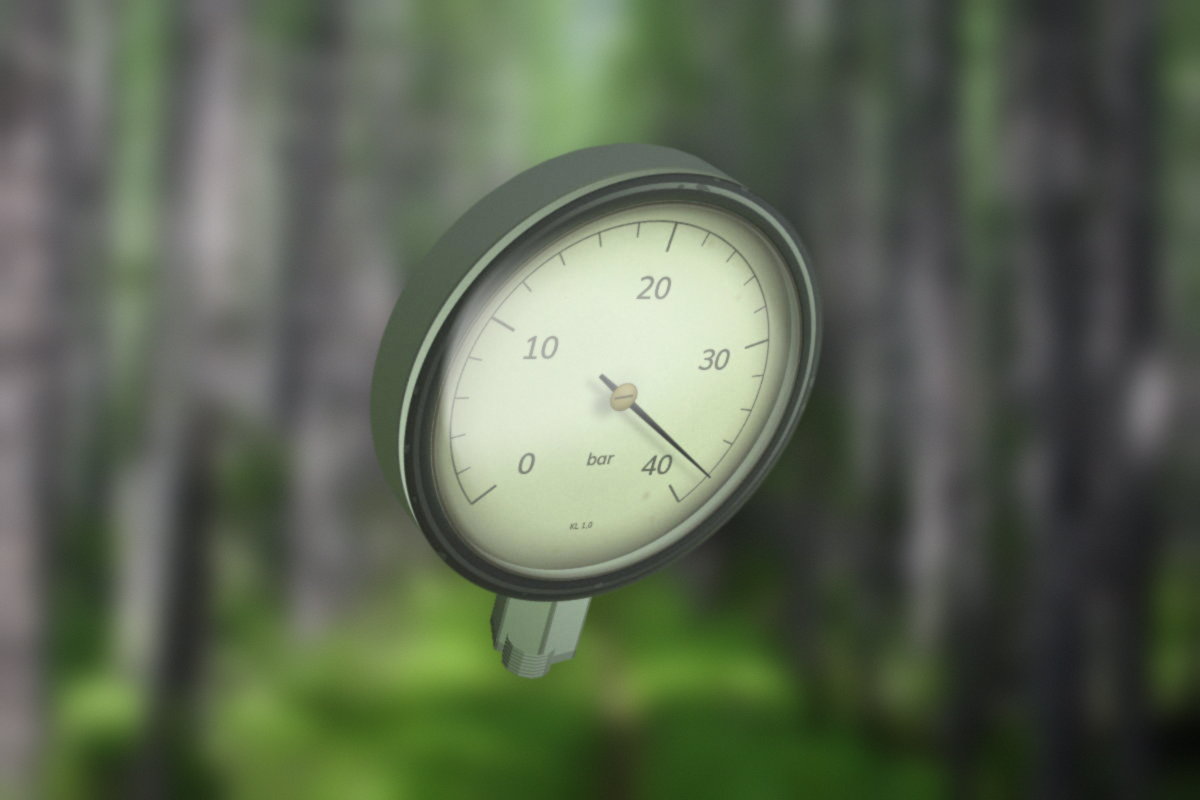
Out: 38
